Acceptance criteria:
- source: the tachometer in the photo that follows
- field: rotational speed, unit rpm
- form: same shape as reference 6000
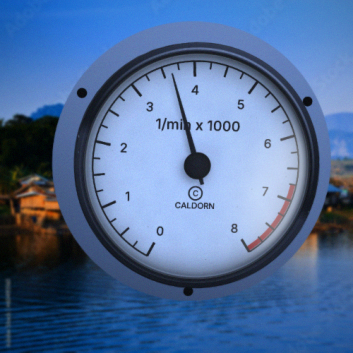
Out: 3625
